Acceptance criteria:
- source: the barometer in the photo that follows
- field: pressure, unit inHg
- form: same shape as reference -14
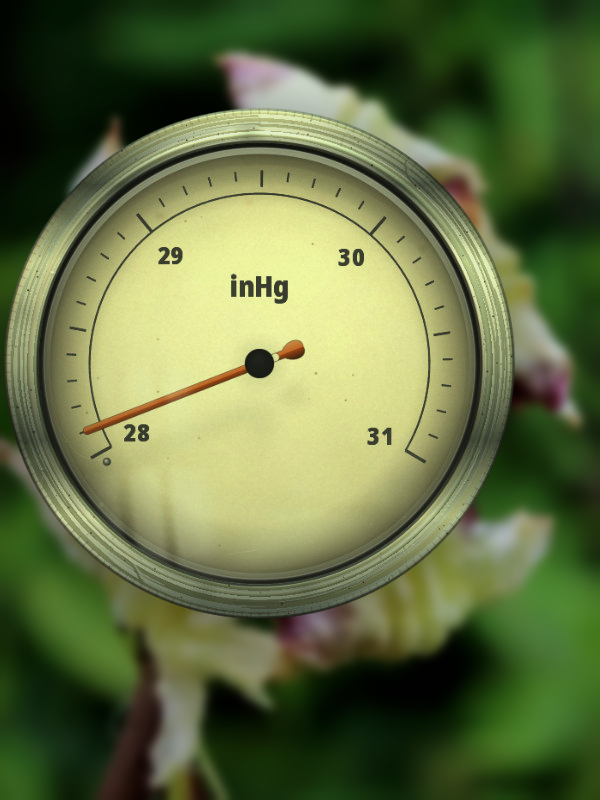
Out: 28.1
